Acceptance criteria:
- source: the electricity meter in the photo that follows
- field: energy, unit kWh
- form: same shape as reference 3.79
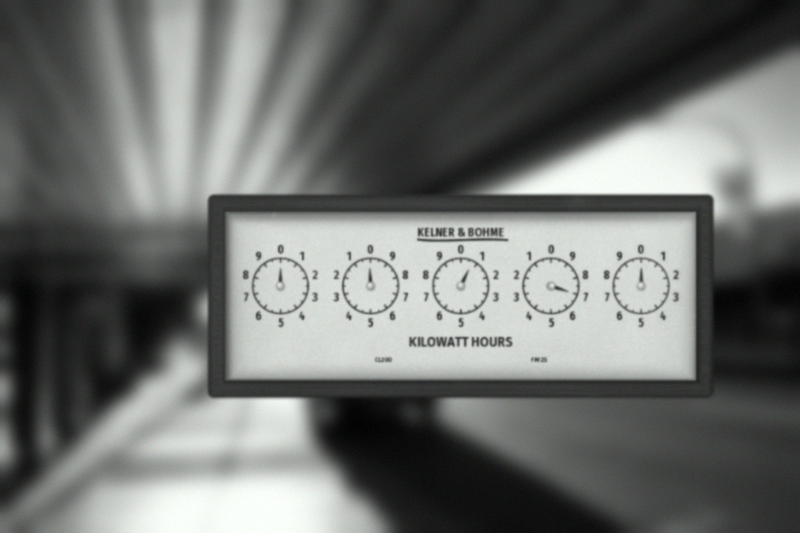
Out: 70
